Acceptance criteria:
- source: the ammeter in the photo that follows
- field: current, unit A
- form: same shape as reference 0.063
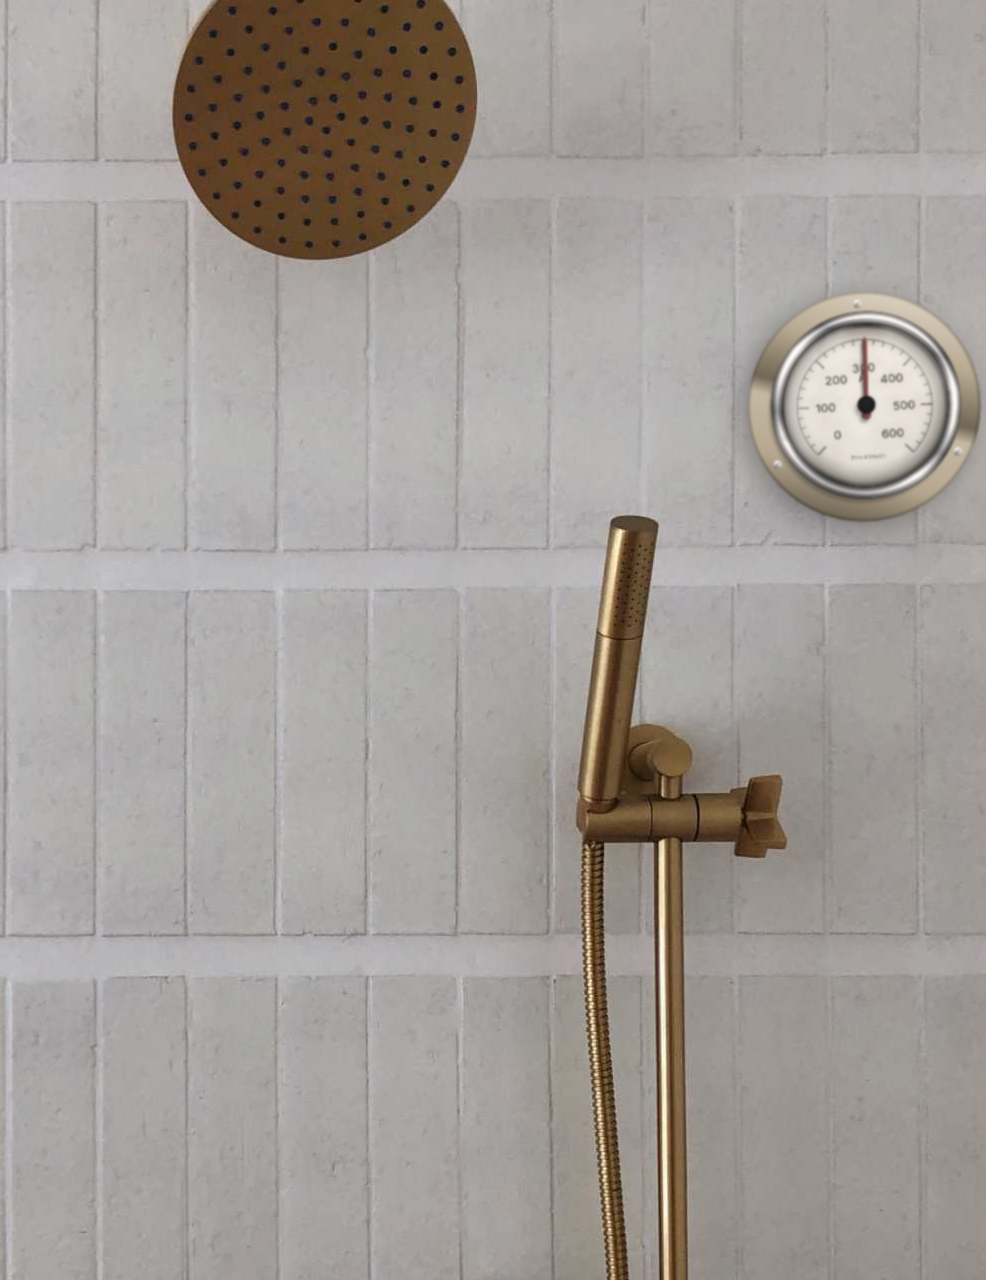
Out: 300
